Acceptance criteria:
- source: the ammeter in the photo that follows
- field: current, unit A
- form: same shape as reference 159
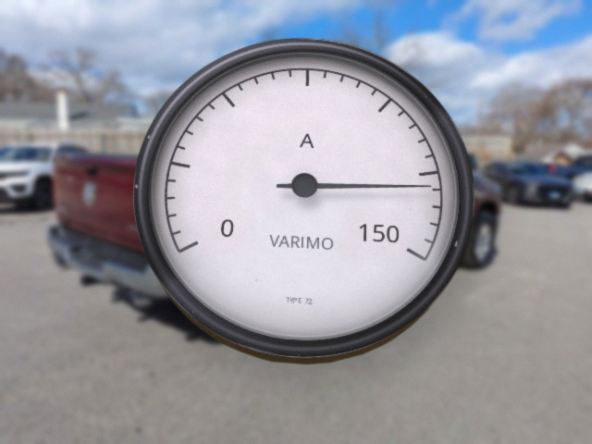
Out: 130
